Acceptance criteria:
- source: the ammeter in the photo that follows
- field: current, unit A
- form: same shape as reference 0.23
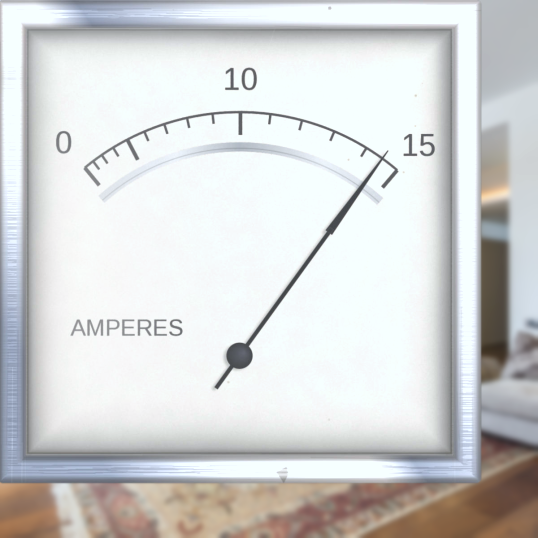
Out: 14.5
